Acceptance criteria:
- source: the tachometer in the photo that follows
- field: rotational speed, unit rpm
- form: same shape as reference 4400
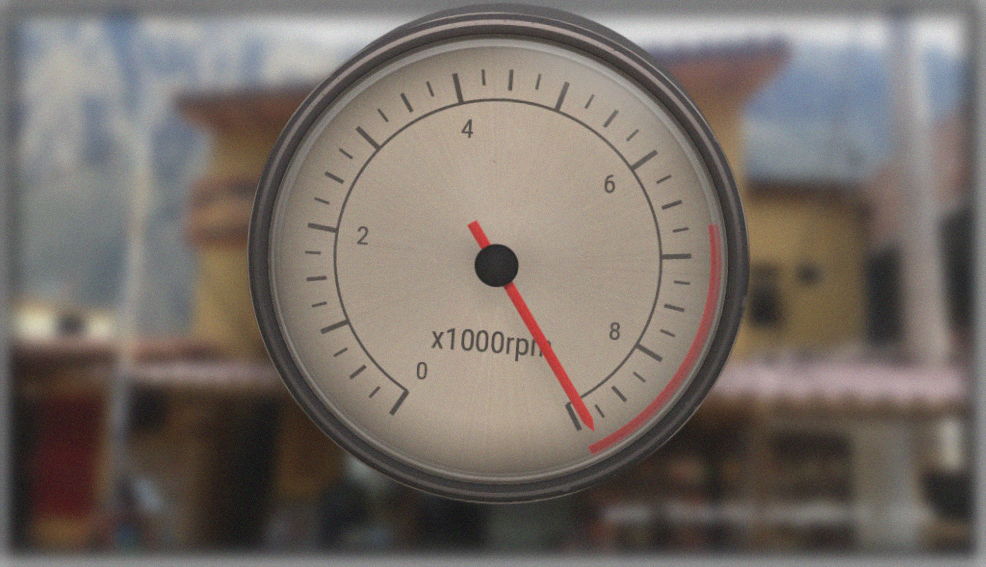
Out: 8875
